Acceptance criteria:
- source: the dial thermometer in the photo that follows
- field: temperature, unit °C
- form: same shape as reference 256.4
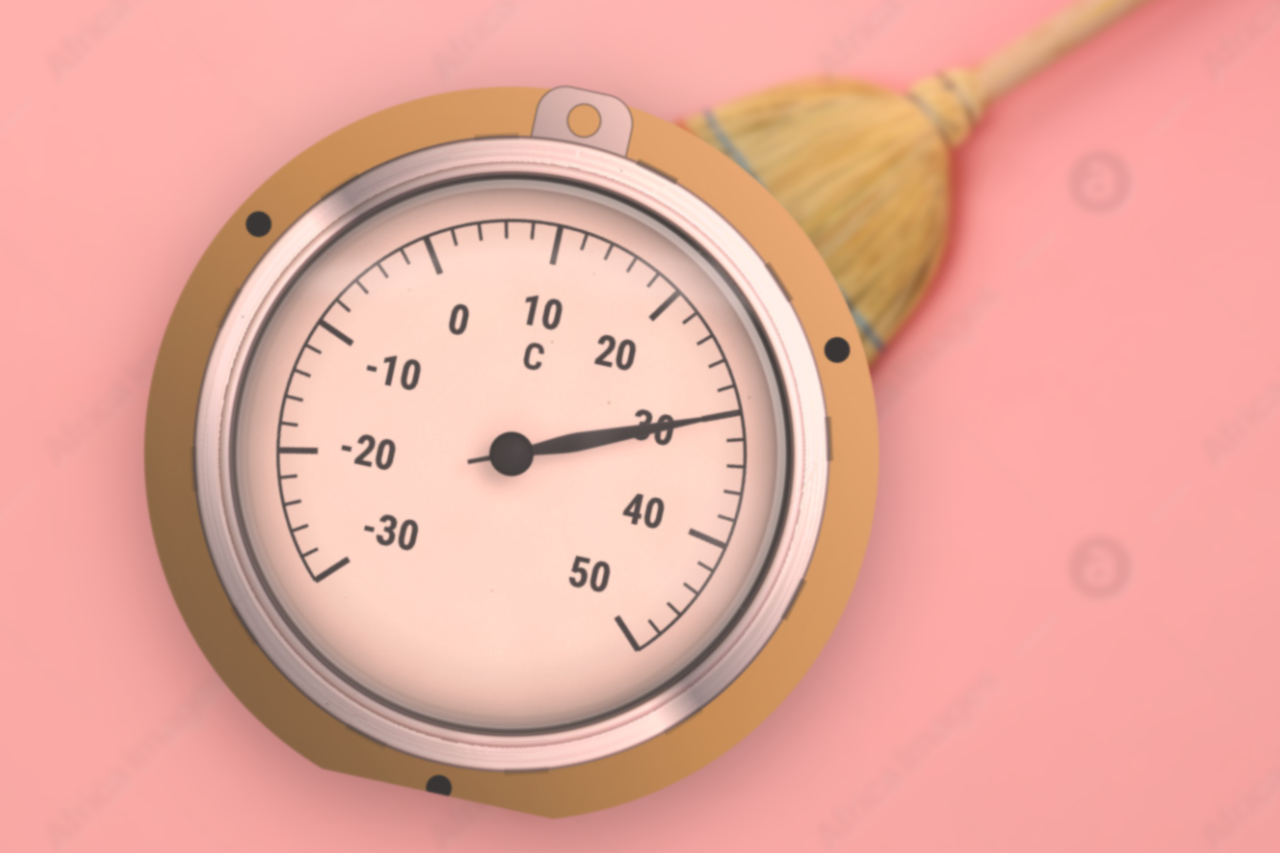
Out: 30
